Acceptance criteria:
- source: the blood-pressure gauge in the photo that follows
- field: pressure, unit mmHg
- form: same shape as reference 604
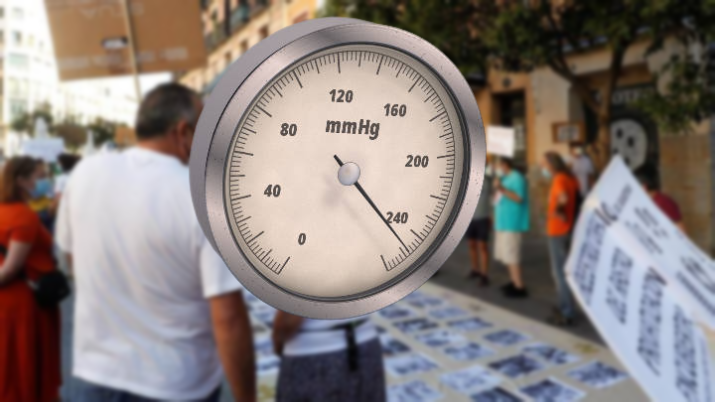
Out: 248
